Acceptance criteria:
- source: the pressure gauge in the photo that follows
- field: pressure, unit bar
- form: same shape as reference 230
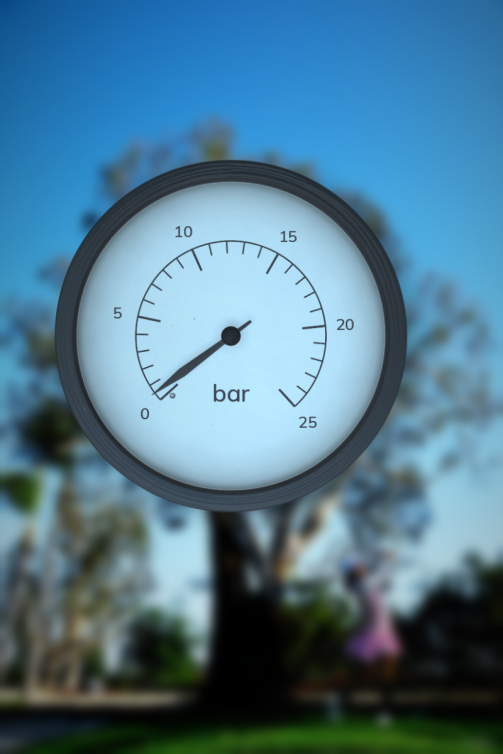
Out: 0.5
